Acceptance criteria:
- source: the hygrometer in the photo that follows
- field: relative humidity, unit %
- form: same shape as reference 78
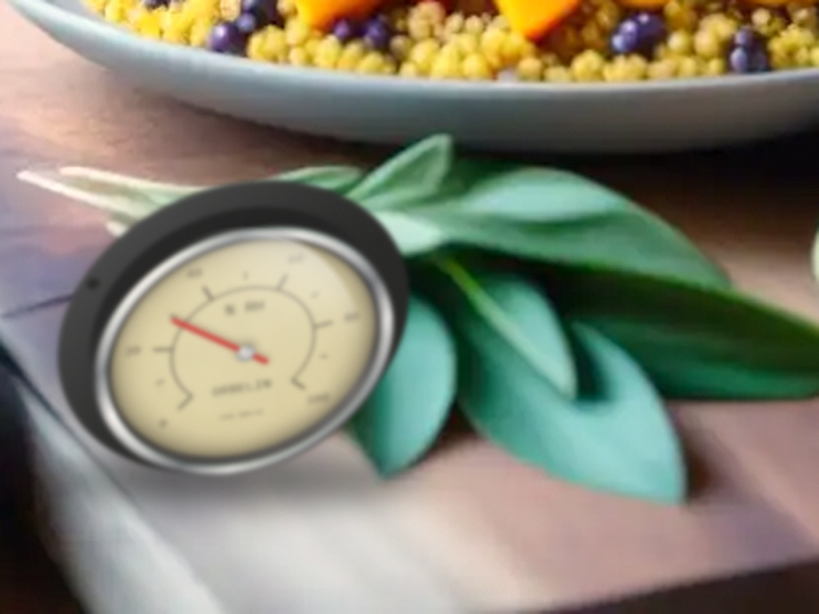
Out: 30
